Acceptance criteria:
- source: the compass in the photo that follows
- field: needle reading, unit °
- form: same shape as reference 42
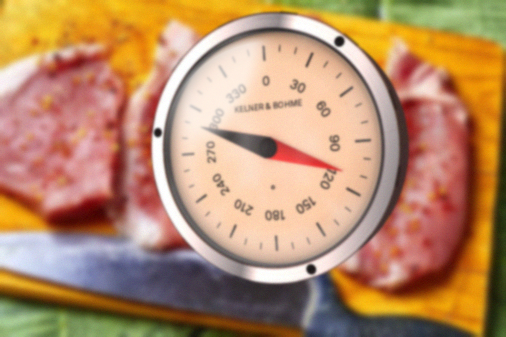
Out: 110
